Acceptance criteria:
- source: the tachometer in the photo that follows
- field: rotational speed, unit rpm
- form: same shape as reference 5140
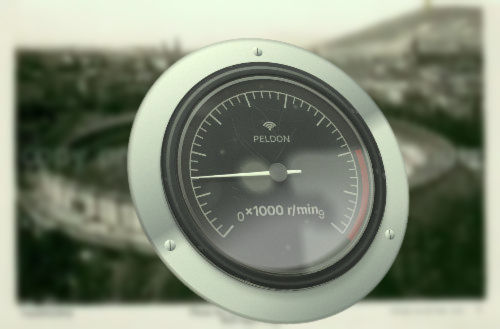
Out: 1400
